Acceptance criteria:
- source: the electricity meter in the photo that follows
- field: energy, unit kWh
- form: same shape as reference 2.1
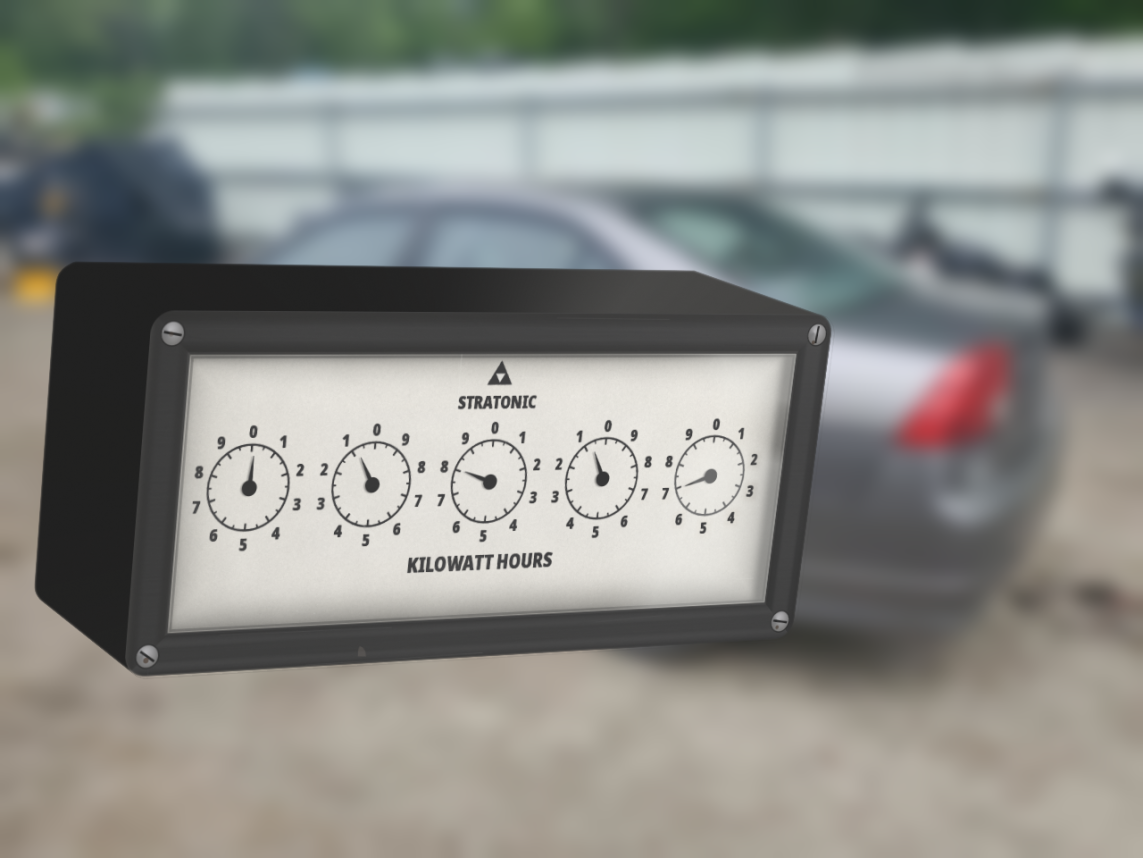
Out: 807
